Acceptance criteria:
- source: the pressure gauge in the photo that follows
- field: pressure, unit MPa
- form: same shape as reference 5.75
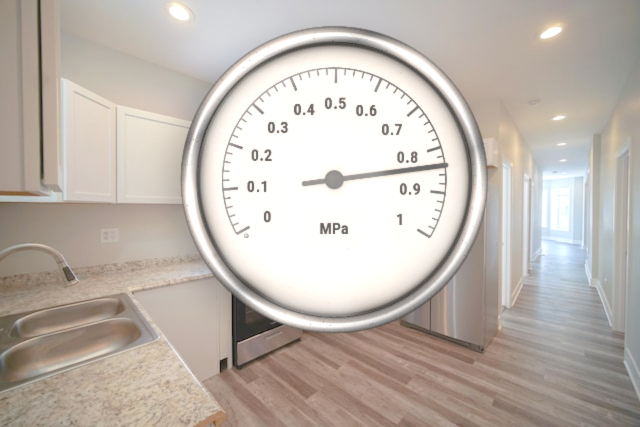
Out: 0.84
